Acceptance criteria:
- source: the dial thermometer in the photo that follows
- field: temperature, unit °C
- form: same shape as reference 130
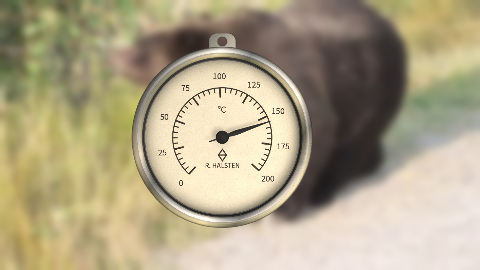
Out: 155
